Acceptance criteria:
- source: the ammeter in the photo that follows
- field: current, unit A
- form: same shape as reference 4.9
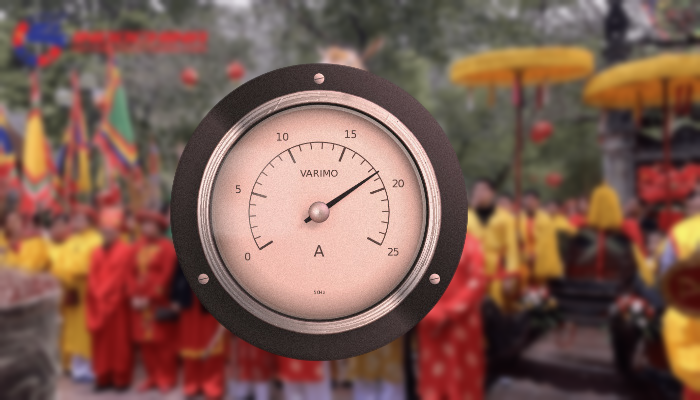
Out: 18.5
